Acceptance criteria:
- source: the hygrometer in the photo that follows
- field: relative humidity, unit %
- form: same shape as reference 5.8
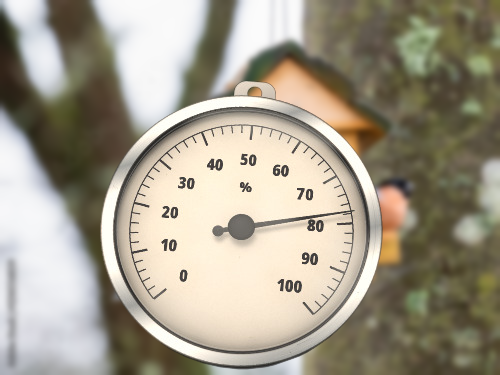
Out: 78
